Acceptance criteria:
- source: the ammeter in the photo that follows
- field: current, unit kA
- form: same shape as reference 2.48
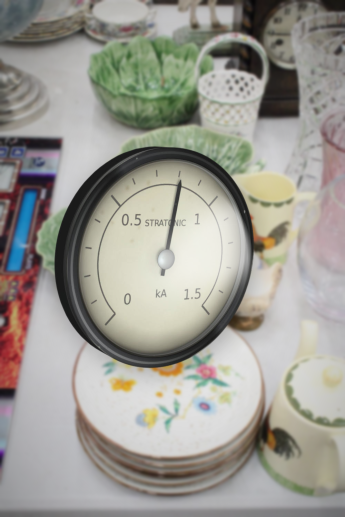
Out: 0.8
